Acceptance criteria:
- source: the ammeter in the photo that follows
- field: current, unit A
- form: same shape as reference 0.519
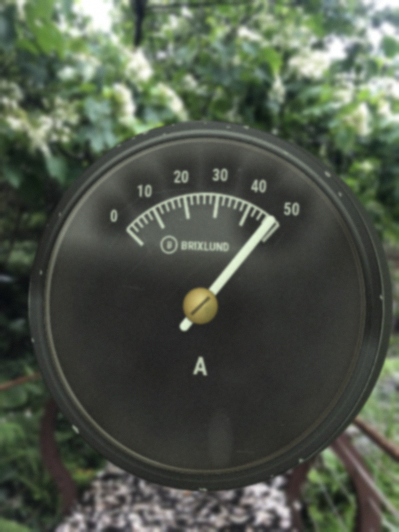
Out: 48
